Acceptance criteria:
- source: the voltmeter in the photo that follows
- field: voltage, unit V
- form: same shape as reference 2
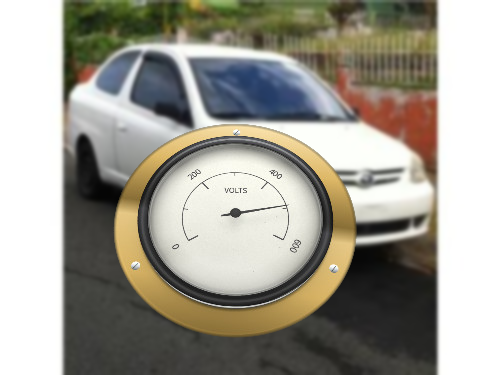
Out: 500
